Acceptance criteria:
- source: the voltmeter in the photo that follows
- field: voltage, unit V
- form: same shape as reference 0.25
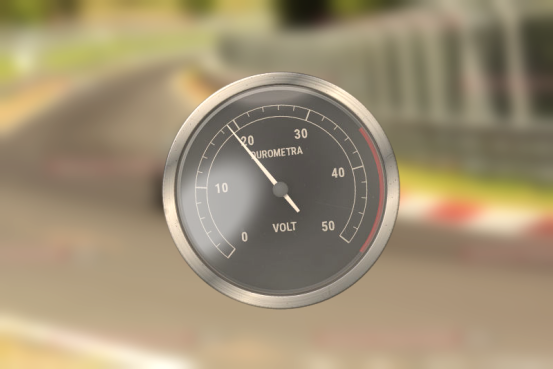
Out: 19
